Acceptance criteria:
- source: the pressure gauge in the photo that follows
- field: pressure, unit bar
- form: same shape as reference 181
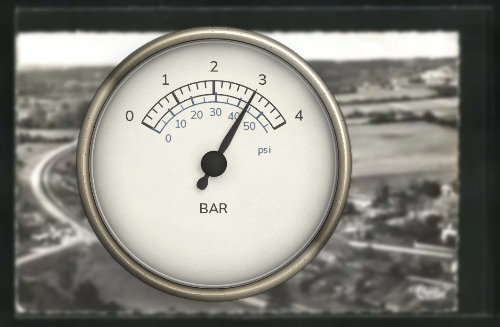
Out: 3
